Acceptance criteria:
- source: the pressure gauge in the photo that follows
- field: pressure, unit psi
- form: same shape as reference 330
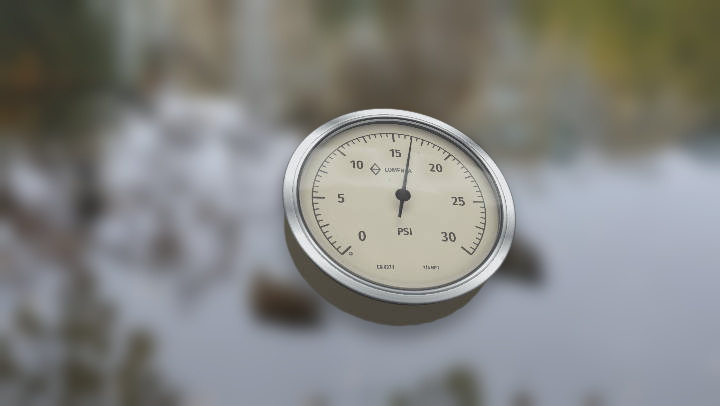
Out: 16.5
